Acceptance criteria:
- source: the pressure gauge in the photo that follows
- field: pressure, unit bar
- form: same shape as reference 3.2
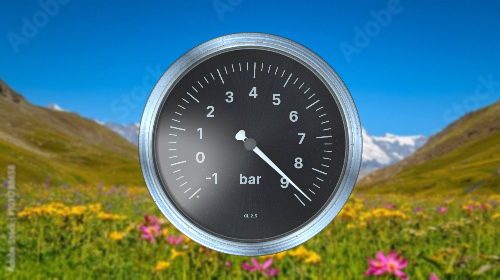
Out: 8.8
